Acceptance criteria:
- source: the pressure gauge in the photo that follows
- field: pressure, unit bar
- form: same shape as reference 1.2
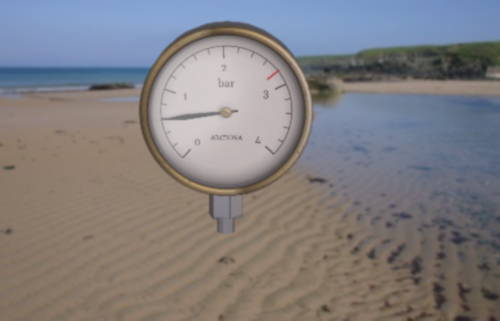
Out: 0.6
